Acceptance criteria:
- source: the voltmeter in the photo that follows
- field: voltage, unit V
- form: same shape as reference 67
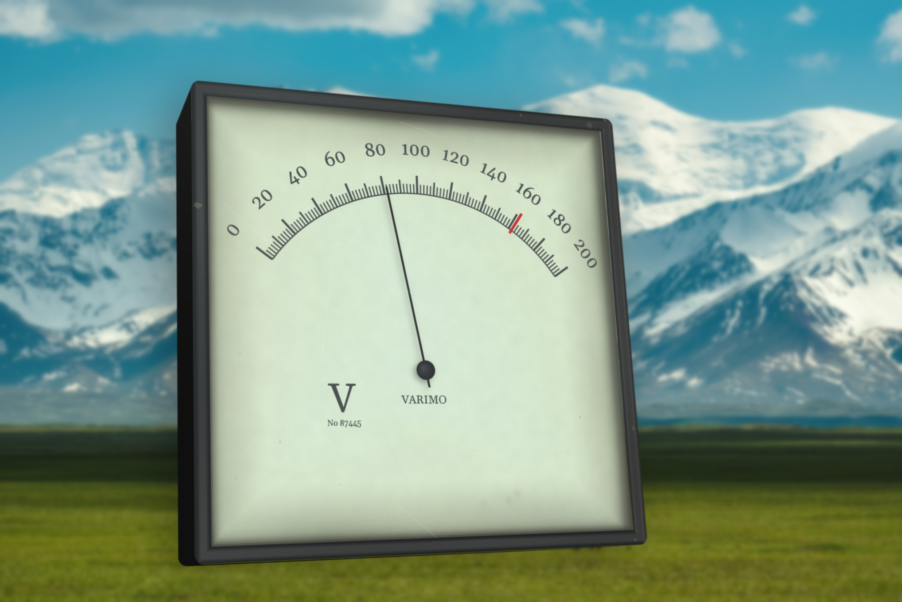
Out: 80
